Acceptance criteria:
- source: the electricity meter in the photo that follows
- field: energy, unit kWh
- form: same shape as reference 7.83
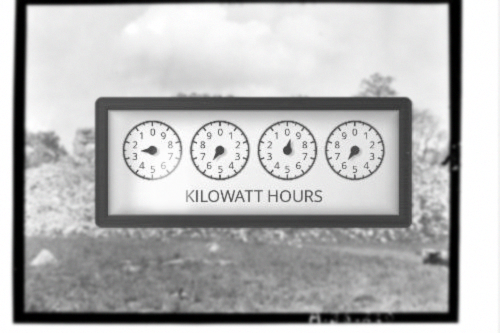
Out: 2596
